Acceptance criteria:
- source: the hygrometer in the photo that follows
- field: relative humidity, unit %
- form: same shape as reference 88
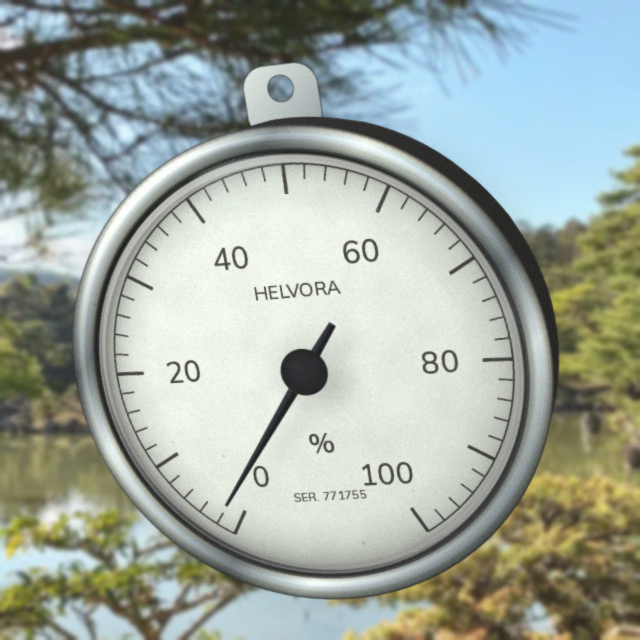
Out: 2
